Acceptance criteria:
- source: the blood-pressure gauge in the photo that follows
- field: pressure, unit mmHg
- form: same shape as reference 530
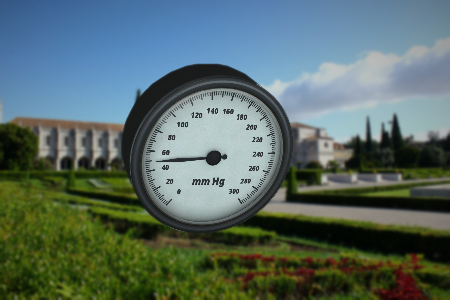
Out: 50
